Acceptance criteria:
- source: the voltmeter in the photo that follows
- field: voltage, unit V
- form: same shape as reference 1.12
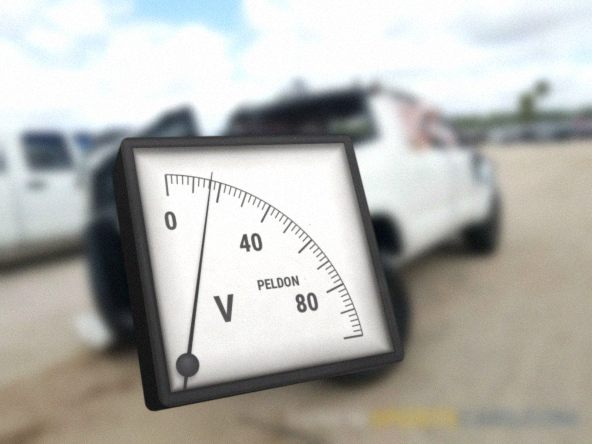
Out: 16
